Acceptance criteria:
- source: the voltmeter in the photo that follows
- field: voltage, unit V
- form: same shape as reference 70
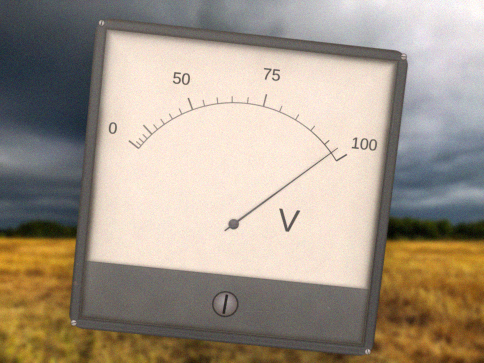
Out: 97.5
